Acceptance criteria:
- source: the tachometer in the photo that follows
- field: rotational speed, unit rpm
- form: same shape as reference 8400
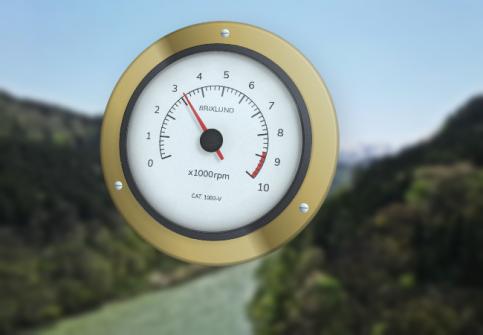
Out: 3200
